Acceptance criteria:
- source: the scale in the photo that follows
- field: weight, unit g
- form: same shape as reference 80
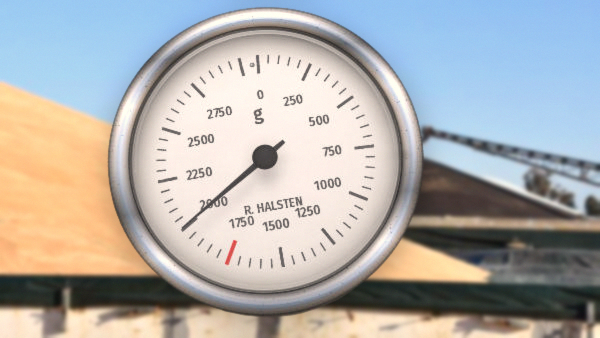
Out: 2000
